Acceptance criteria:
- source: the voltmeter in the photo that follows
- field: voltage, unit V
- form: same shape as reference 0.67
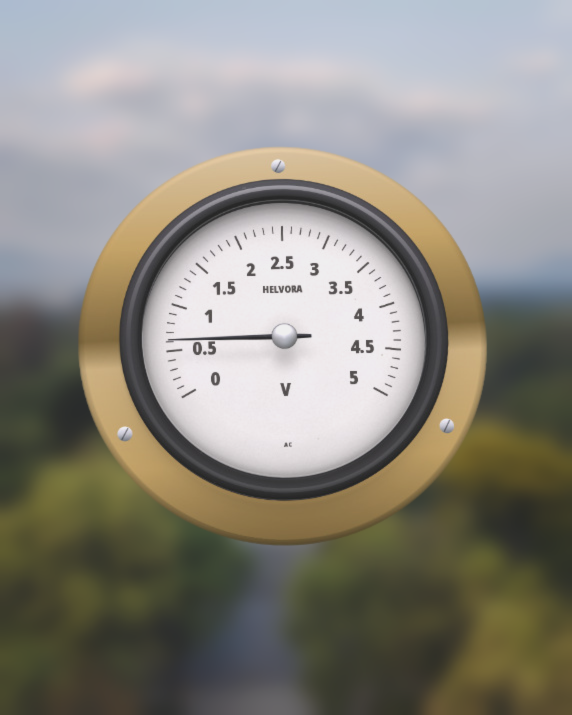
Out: 0.6
